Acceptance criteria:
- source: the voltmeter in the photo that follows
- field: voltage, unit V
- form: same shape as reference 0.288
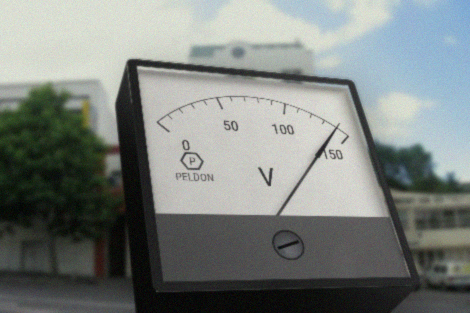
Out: 140
